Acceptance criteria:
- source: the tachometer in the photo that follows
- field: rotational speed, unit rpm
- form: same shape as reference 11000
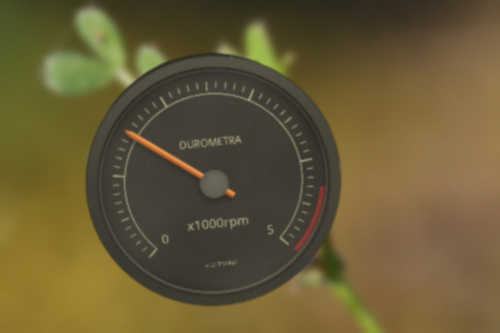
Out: 1500
